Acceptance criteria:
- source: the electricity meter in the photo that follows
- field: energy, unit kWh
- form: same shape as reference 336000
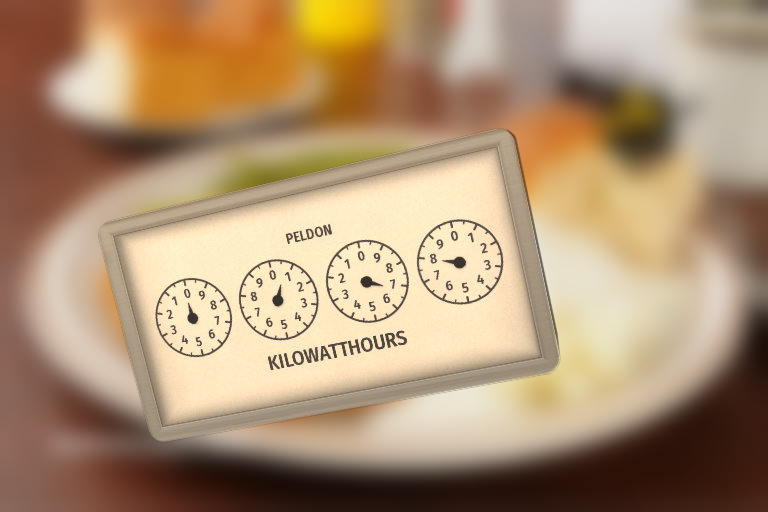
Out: 68
